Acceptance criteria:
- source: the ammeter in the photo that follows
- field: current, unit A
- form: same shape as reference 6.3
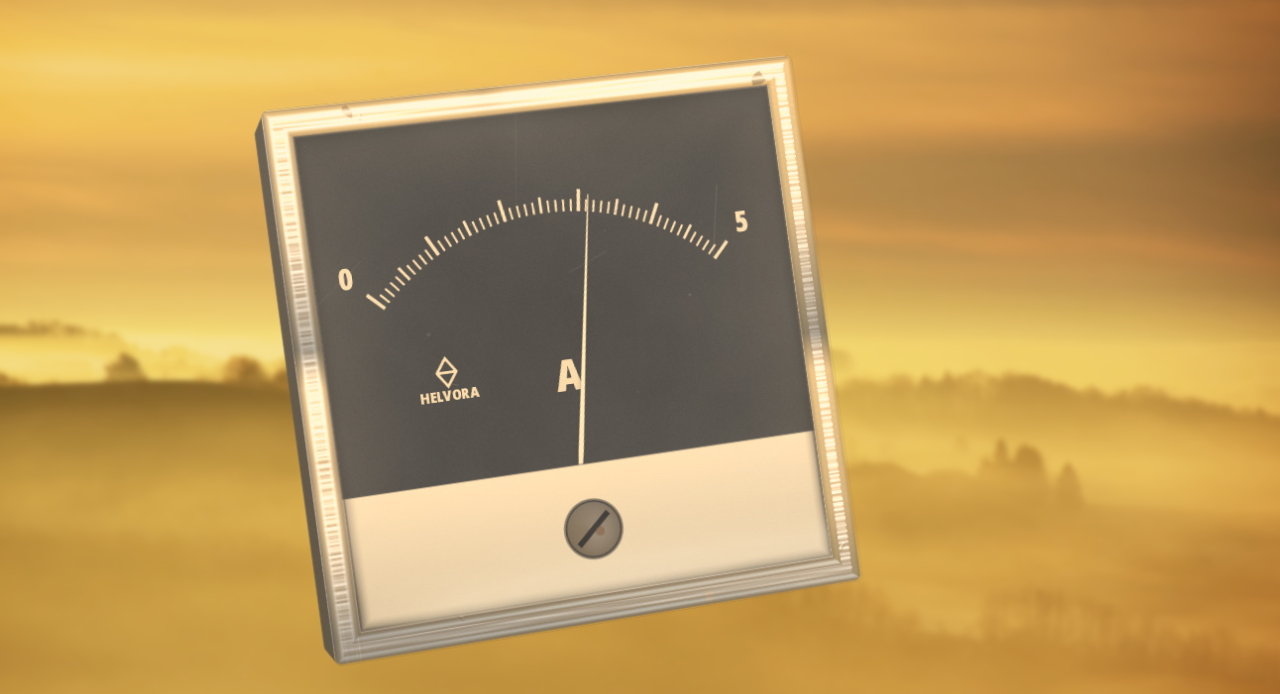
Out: 3.1
